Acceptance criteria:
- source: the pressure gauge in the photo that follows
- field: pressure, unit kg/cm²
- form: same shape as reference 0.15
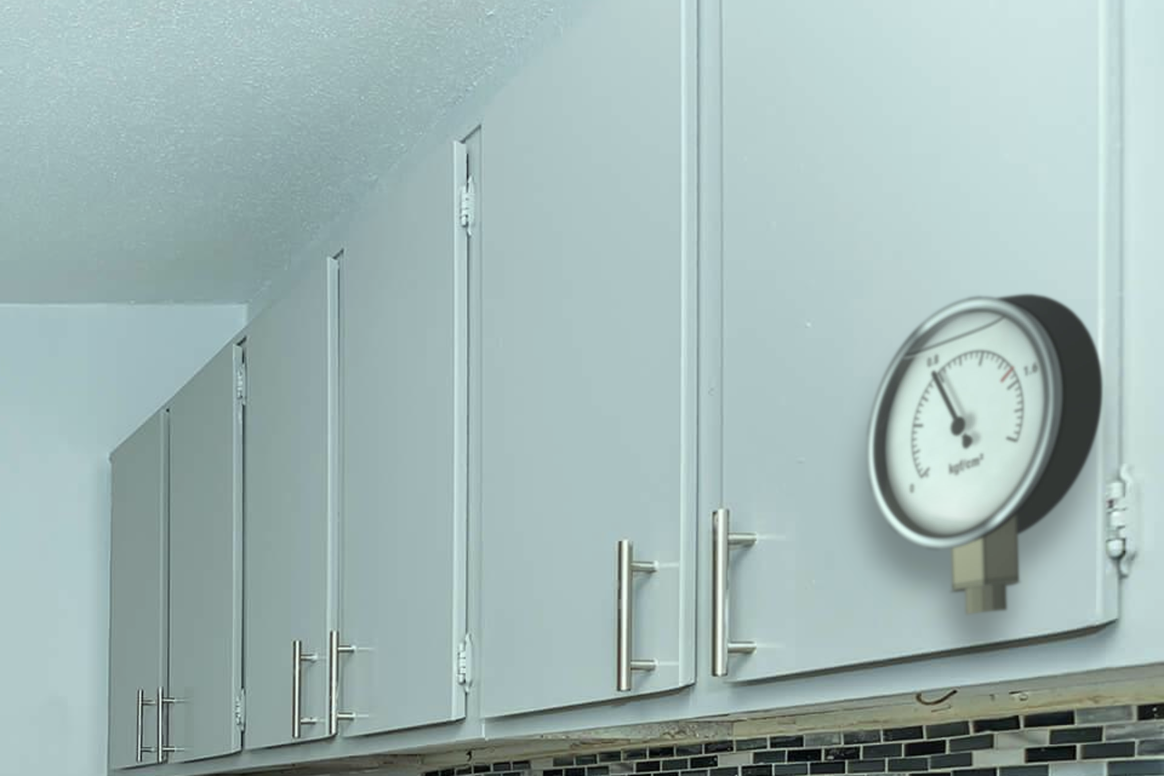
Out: 0.8
